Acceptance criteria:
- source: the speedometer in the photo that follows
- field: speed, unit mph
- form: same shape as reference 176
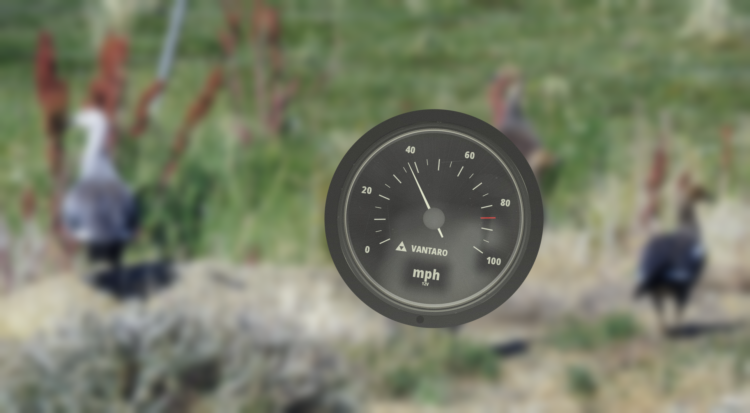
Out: 37.5
